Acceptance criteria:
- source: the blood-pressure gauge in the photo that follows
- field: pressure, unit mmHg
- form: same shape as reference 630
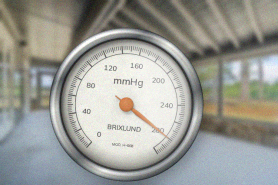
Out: 280
